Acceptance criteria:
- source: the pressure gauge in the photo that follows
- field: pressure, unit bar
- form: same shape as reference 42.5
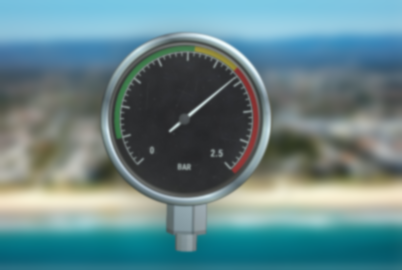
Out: 1.7
